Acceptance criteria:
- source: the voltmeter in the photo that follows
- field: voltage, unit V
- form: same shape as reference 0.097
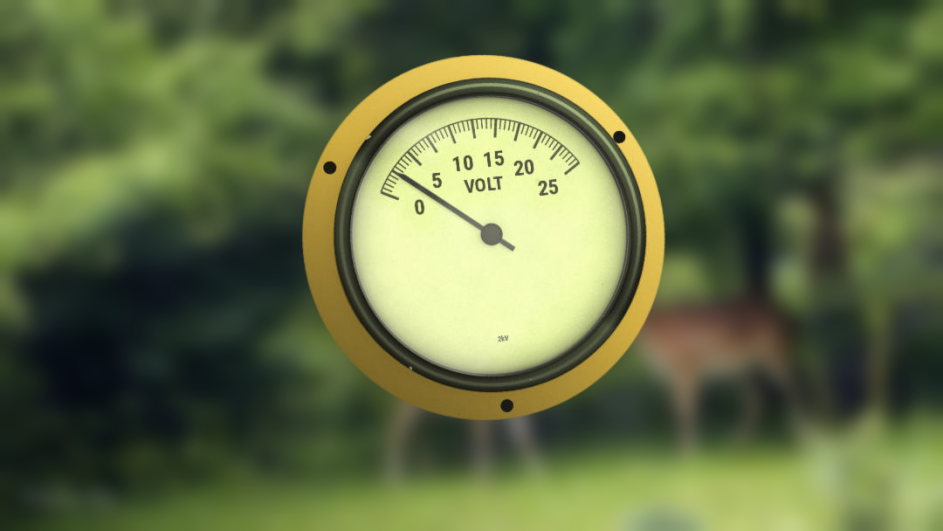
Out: 2.5
